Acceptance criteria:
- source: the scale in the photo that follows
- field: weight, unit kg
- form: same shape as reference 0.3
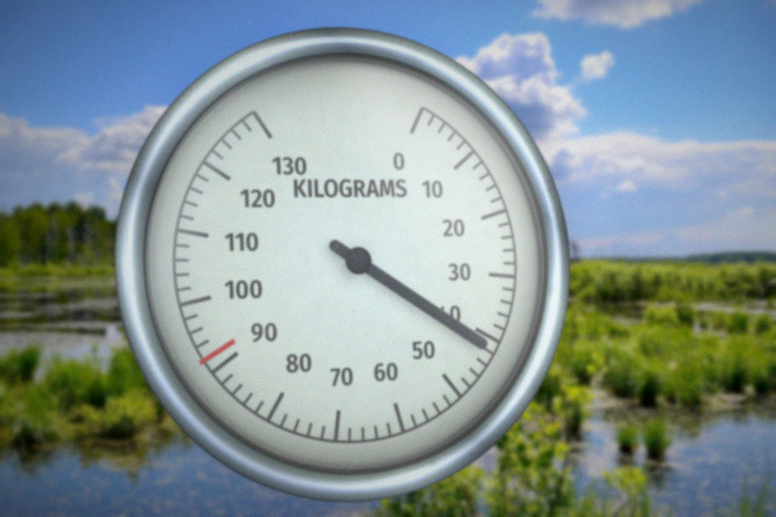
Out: 42
